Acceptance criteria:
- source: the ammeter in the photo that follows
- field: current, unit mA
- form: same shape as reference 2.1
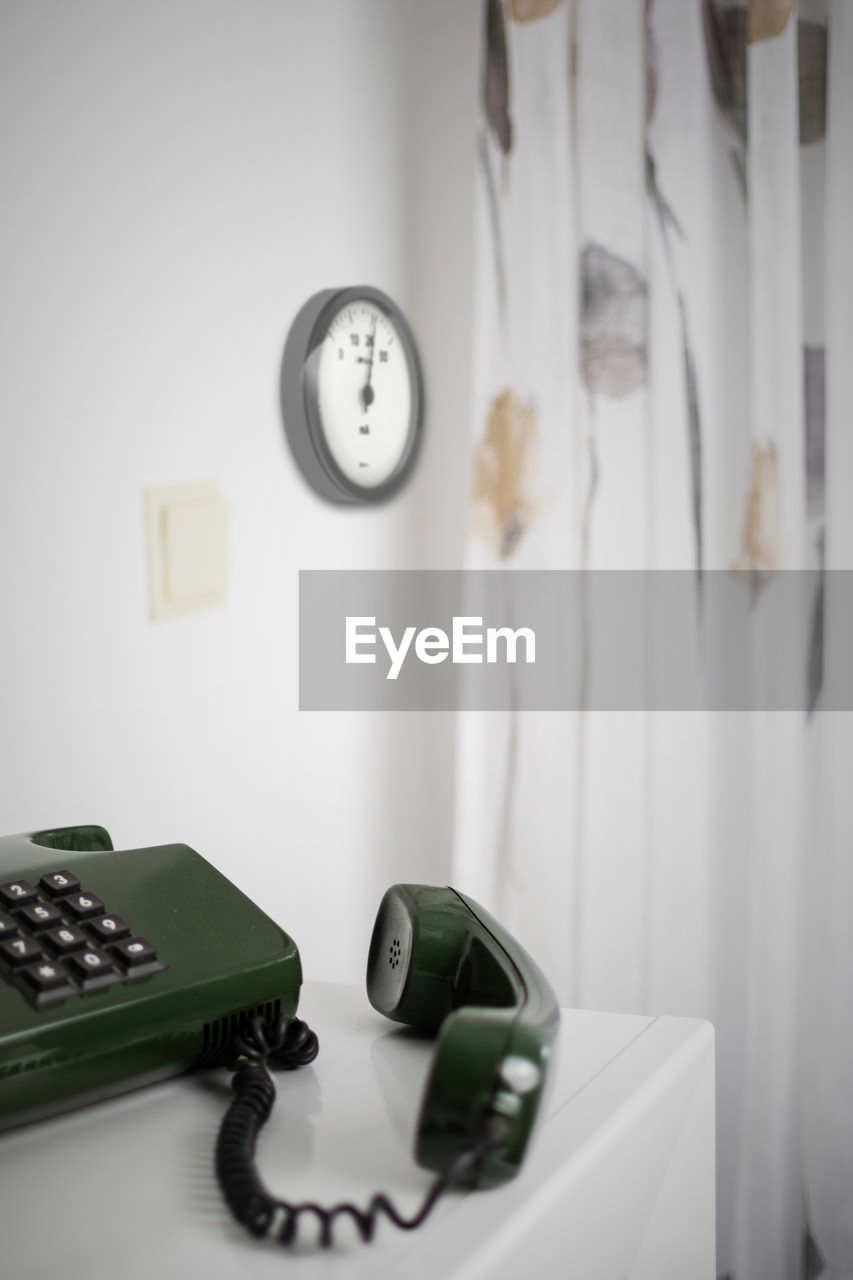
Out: 20
